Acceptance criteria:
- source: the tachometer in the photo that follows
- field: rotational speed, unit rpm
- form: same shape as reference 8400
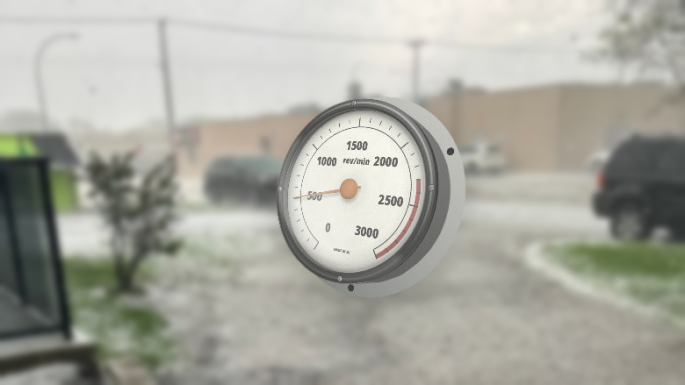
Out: 500
